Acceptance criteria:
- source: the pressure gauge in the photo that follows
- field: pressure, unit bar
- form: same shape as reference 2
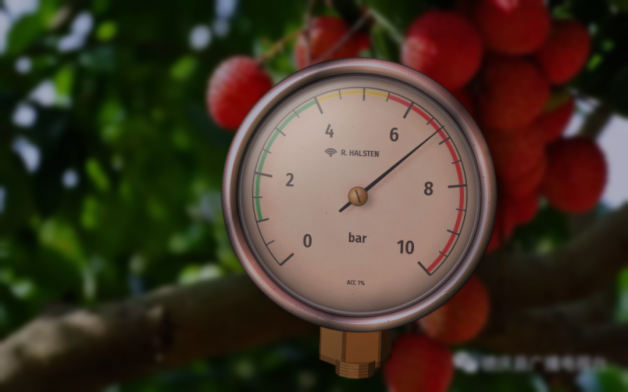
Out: 6.75
